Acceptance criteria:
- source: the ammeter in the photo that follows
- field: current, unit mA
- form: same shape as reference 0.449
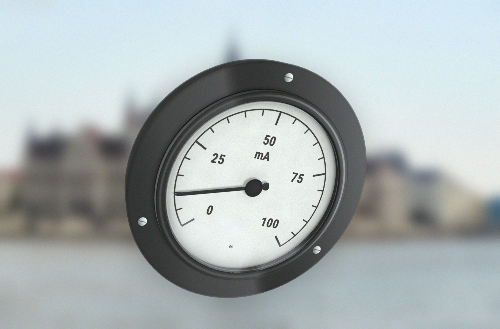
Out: 10
